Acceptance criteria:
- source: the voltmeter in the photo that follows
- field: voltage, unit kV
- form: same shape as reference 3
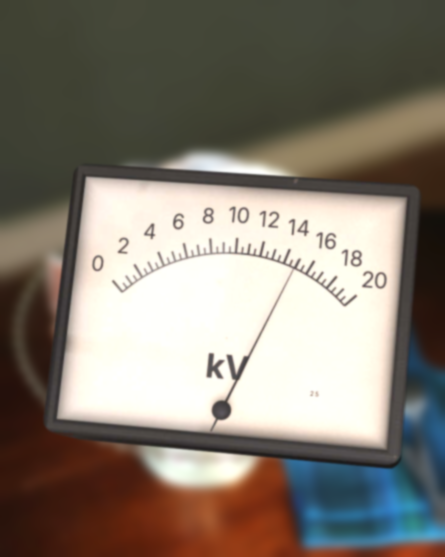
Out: 15
